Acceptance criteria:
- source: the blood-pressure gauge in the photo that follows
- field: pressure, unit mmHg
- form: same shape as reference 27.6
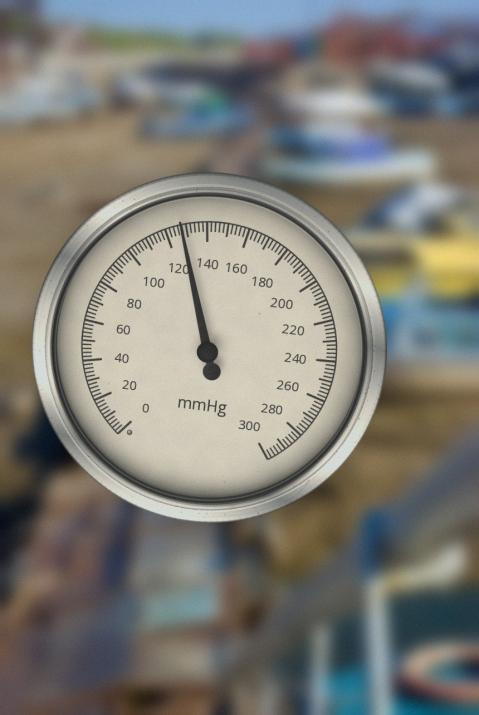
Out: 128
